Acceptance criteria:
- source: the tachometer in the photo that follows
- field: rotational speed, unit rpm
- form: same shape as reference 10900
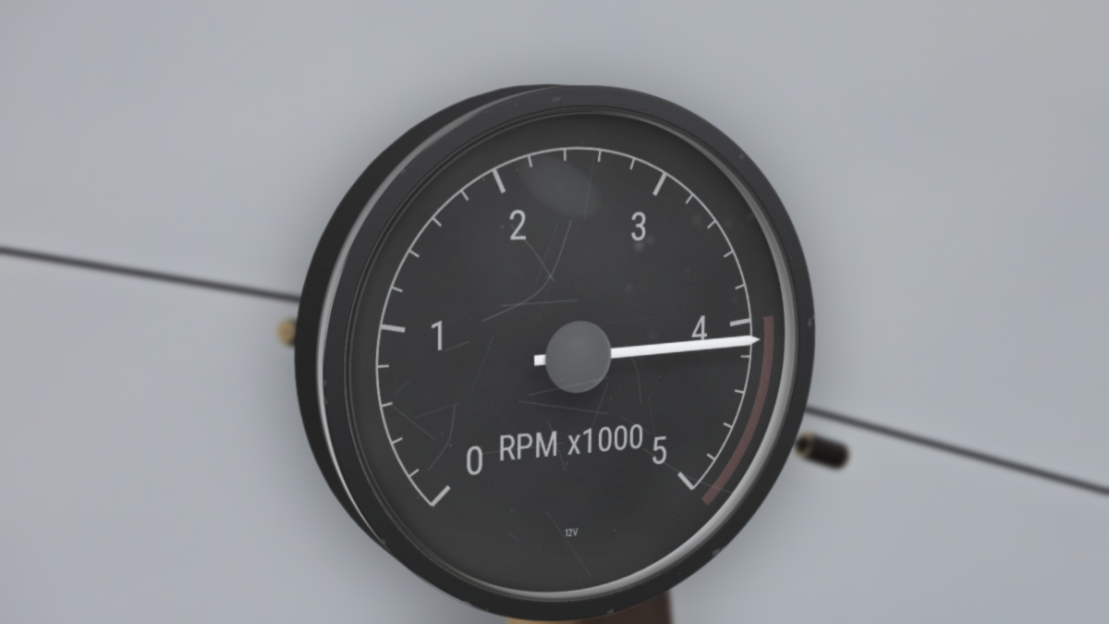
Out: 4100
